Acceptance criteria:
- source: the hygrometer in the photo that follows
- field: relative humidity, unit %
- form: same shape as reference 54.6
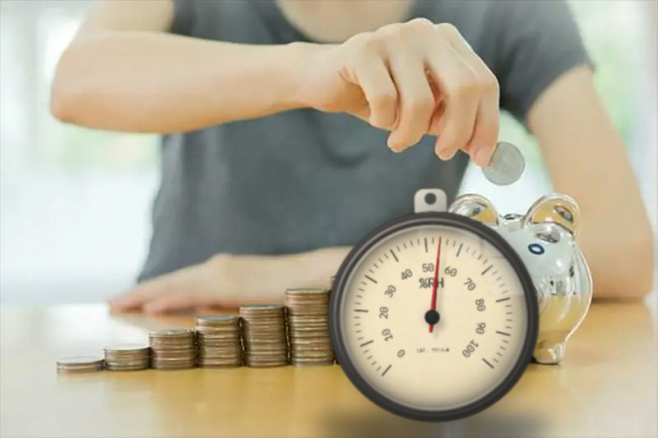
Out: 54
